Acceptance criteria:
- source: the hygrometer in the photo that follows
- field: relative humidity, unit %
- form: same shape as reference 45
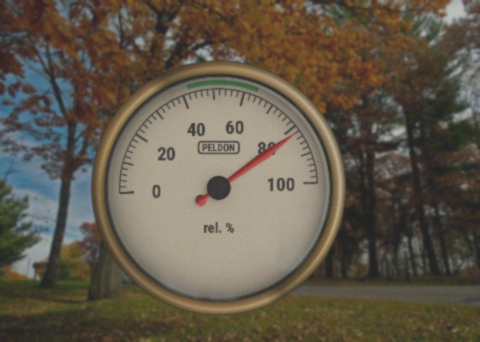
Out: 82
